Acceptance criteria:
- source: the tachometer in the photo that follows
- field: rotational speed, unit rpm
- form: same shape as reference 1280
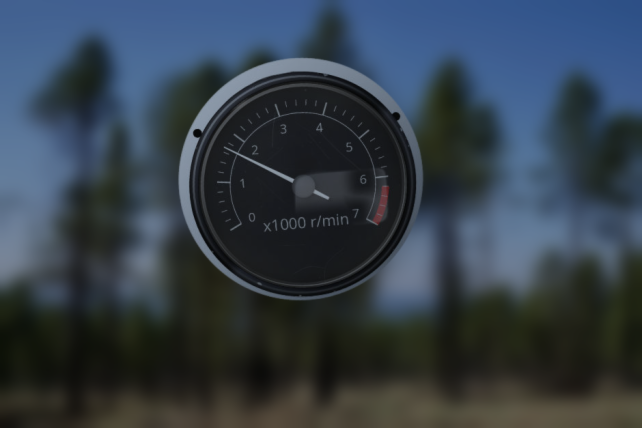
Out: 1700
